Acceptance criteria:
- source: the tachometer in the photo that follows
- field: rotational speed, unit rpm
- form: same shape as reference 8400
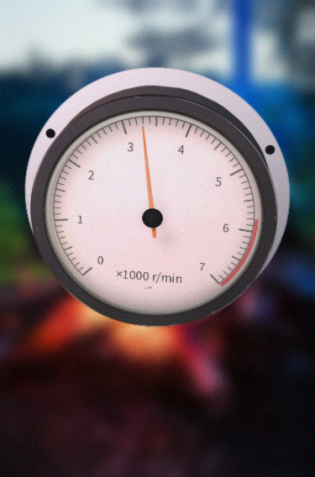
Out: 3300
